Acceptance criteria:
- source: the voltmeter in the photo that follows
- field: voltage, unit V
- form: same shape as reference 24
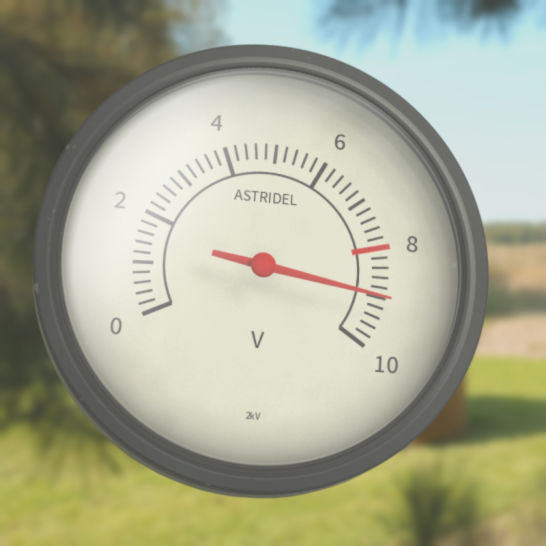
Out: 9
